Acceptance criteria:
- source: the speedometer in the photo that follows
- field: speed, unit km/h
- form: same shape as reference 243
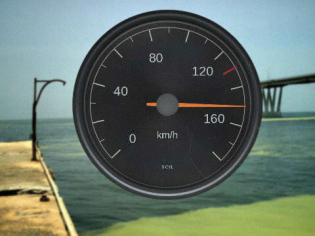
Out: 150
